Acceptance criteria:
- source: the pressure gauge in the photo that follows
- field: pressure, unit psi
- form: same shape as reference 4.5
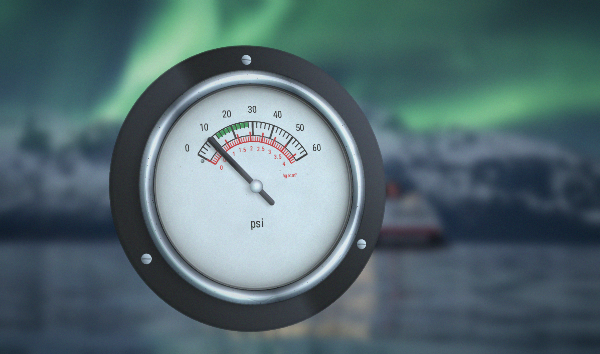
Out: 8
